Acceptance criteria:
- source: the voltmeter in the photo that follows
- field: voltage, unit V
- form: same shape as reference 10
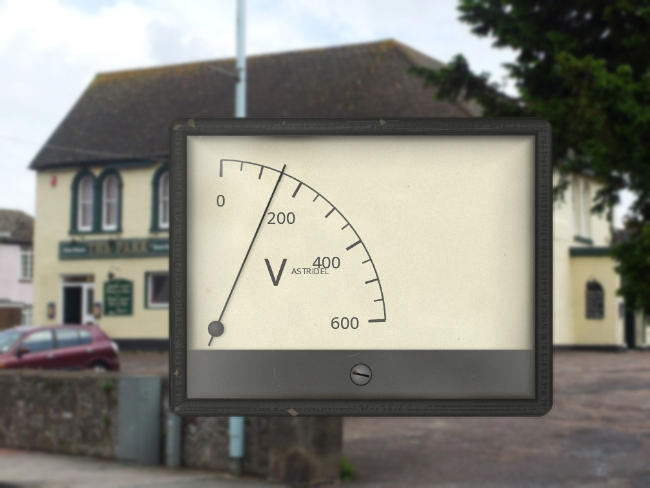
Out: 150
